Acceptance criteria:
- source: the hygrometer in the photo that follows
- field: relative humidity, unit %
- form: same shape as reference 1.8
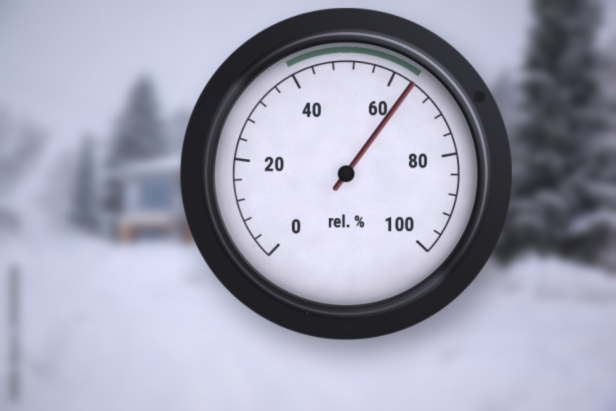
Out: 64
